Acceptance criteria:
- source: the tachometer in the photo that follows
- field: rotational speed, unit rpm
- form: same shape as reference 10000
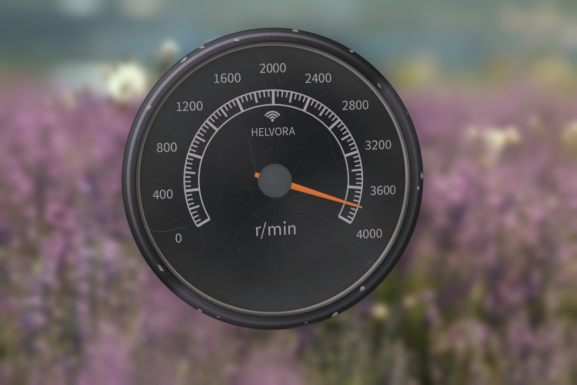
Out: 3800
